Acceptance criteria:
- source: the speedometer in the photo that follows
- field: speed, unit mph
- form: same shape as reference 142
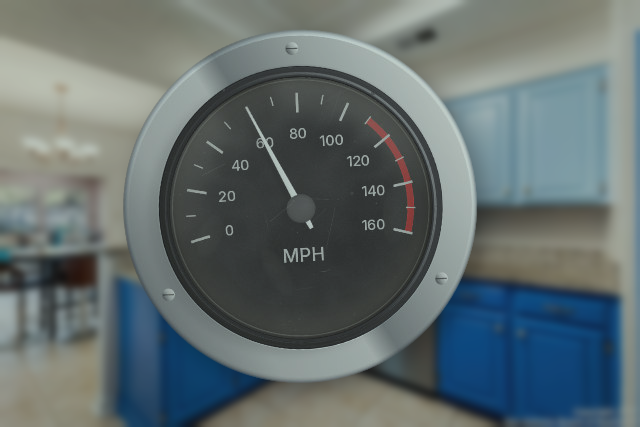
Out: 60
